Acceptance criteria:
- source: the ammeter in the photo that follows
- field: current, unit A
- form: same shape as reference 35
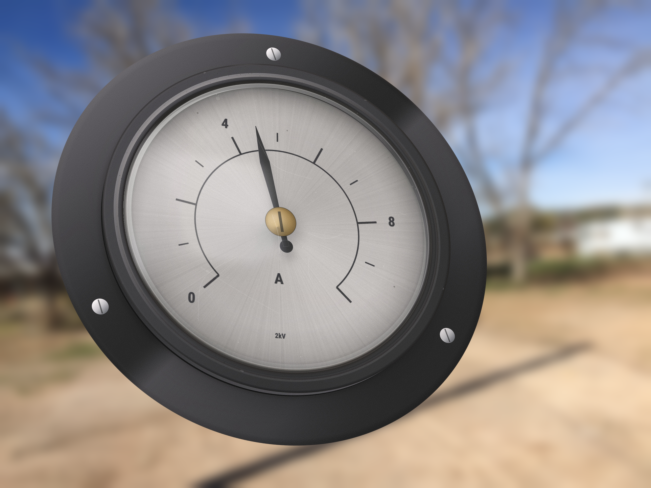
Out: 4.5
